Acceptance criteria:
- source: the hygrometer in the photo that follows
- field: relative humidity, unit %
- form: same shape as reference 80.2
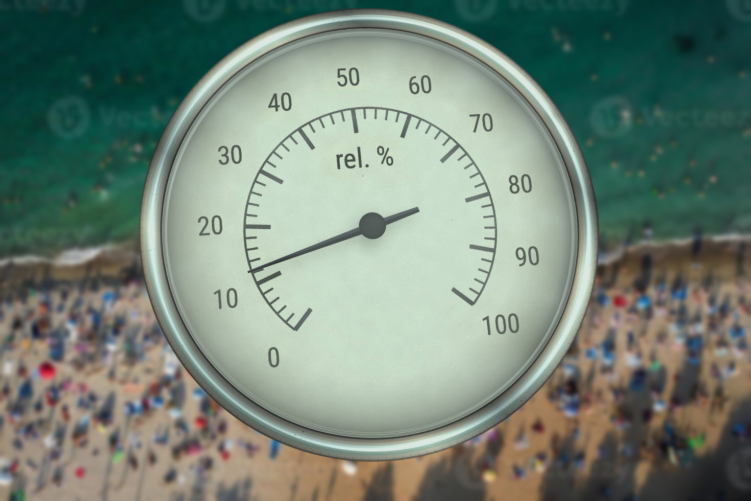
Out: 12
